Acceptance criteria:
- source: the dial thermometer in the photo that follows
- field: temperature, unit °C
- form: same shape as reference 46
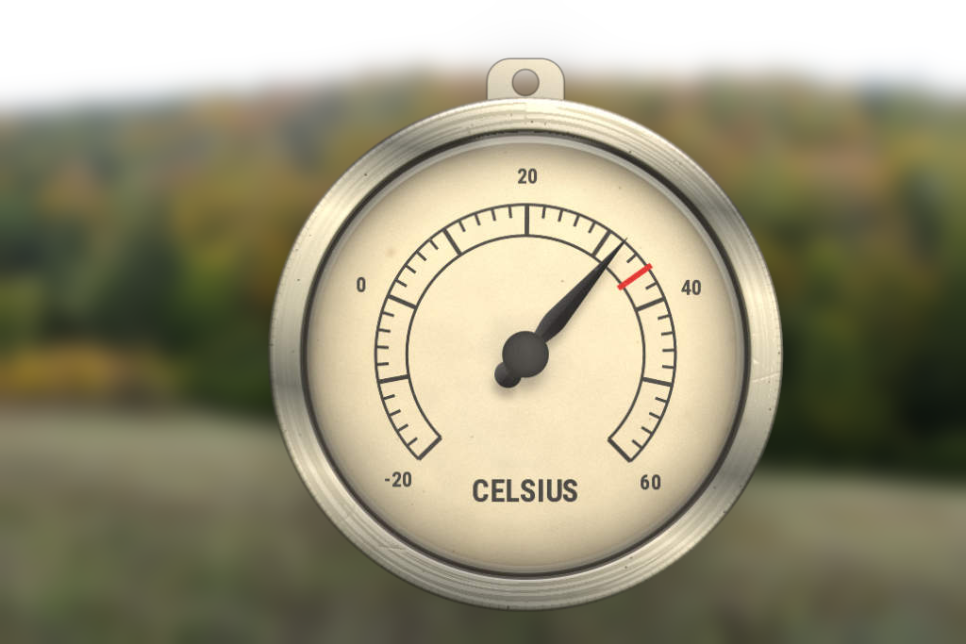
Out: 32
